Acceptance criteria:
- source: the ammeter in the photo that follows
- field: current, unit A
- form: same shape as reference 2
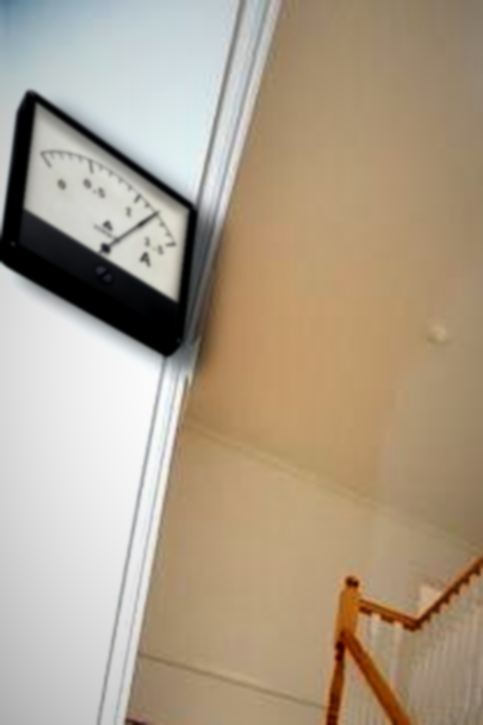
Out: 1.2
